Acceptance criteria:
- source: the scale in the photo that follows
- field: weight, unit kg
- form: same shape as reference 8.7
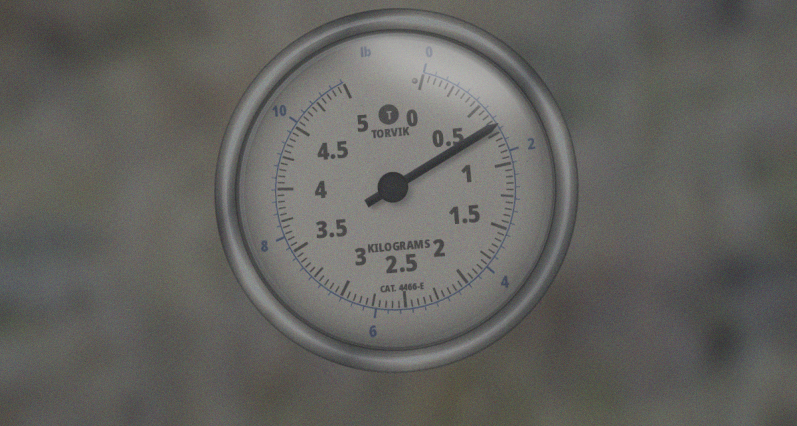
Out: 0.7
